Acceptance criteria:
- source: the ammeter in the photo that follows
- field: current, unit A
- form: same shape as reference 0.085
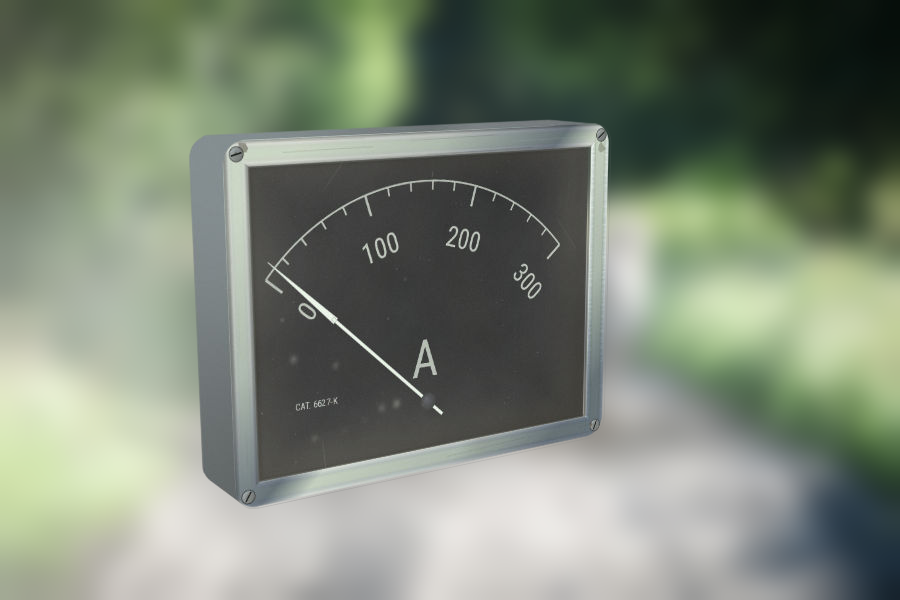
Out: 10
